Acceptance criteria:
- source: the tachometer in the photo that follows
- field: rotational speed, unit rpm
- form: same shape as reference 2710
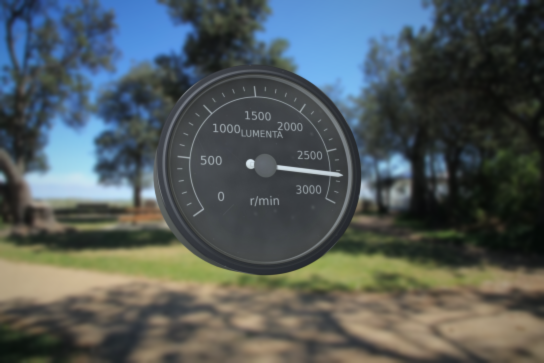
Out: 2750
